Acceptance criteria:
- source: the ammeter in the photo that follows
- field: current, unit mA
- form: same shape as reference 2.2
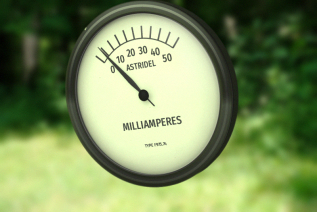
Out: 5
